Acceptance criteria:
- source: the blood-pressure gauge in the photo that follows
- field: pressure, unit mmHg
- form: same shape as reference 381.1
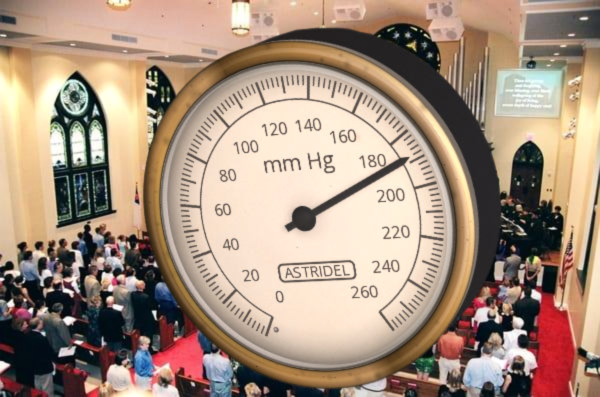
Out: 188
